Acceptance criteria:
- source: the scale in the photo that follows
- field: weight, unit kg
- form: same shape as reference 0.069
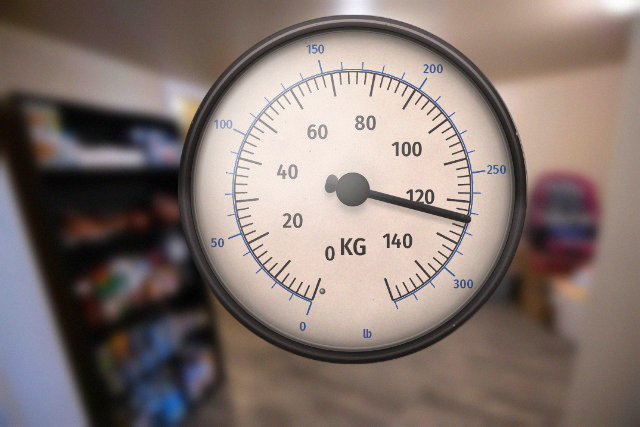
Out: 124
